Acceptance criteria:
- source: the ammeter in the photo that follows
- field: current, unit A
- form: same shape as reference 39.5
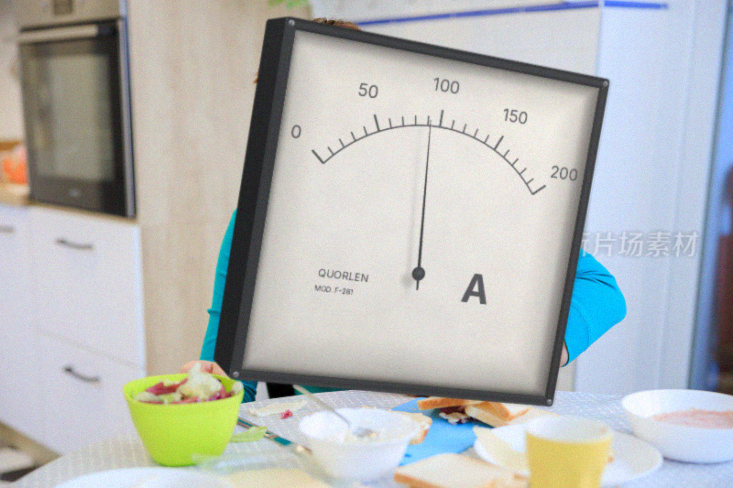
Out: 90
